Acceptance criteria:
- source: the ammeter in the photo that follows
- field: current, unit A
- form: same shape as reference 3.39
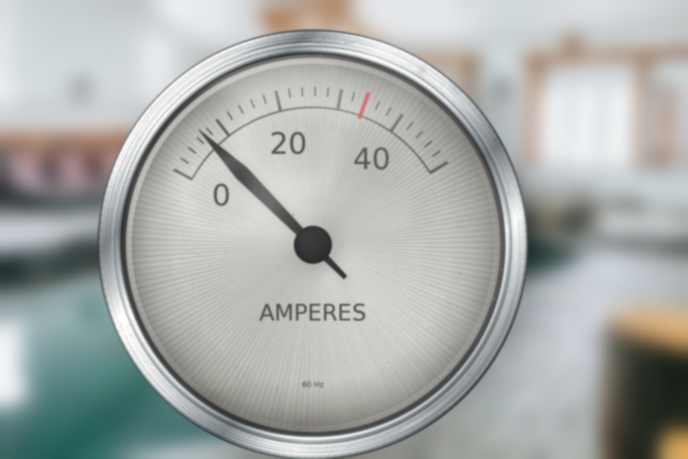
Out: 7
